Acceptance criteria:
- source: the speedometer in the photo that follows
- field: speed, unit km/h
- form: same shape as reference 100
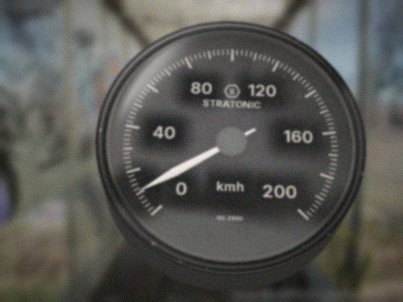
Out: 10
